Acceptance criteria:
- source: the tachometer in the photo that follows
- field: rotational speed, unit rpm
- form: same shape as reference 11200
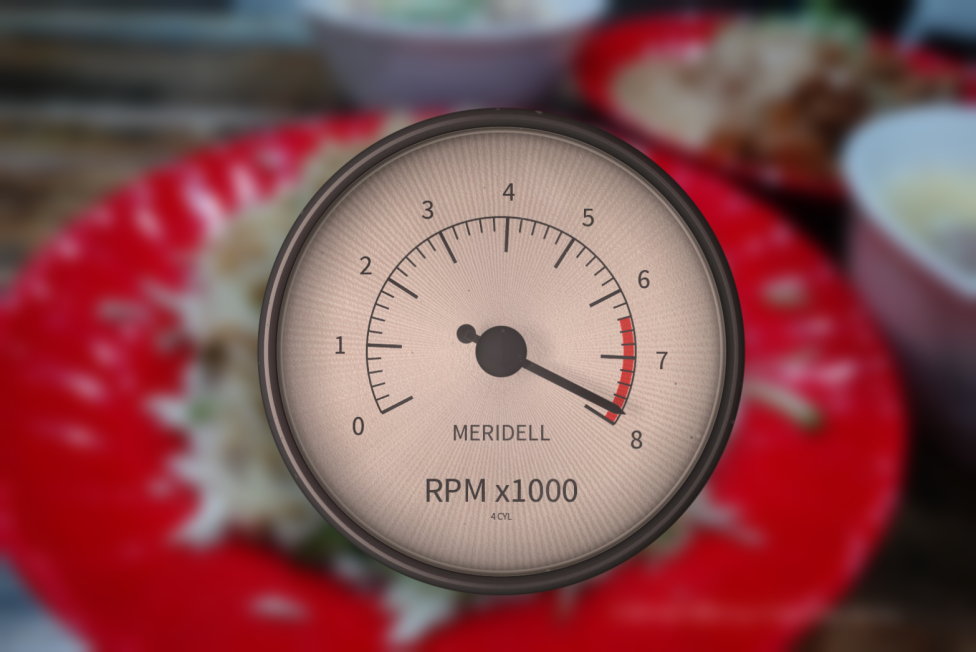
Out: 7800
